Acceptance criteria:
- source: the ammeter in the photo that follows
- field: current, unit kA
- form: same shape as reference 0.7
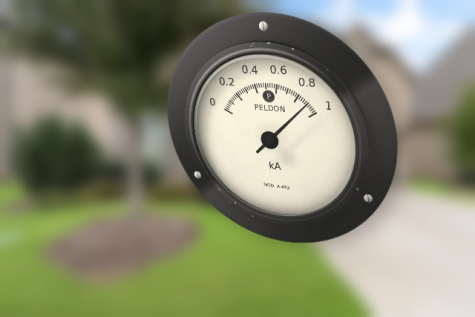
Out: 0.9
